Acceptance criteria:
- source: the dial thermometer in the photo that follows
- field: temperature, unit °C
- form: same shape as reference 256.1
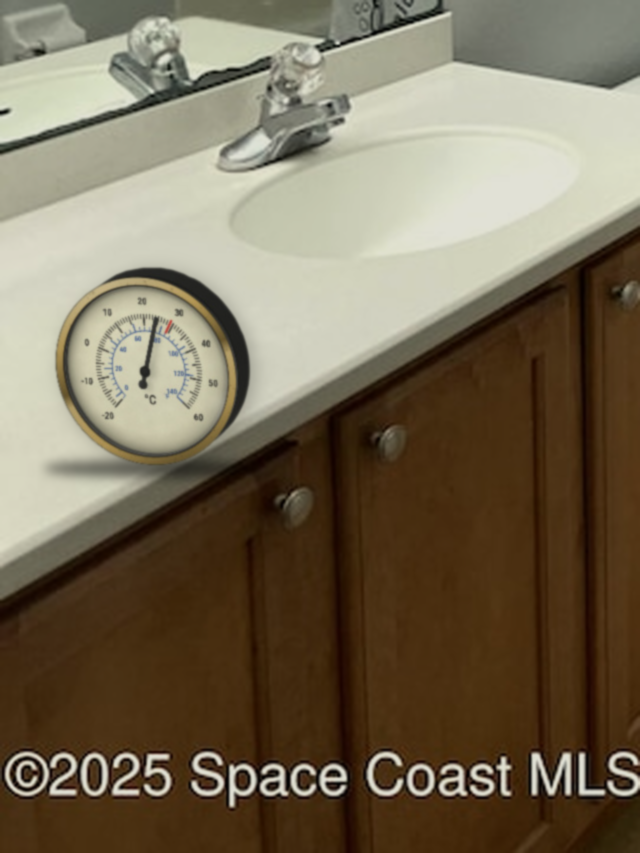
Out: 25
